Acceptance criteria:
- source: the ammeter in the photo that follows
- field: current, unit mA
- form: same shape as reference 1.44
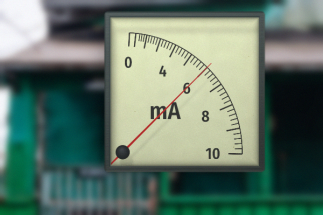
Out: 6
